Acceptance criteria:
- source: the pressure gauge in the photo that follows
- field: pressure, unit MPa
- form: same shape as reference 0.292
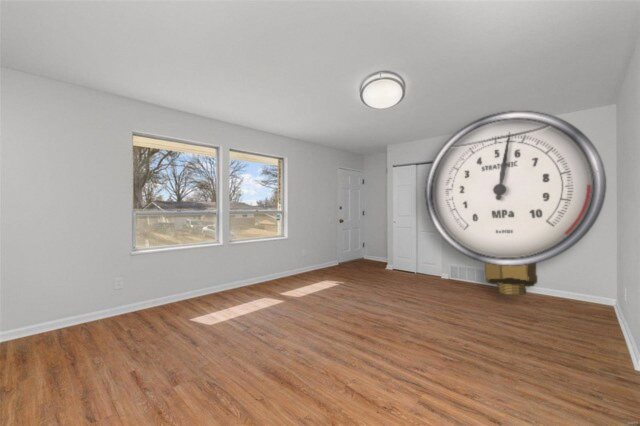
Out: 5.5
